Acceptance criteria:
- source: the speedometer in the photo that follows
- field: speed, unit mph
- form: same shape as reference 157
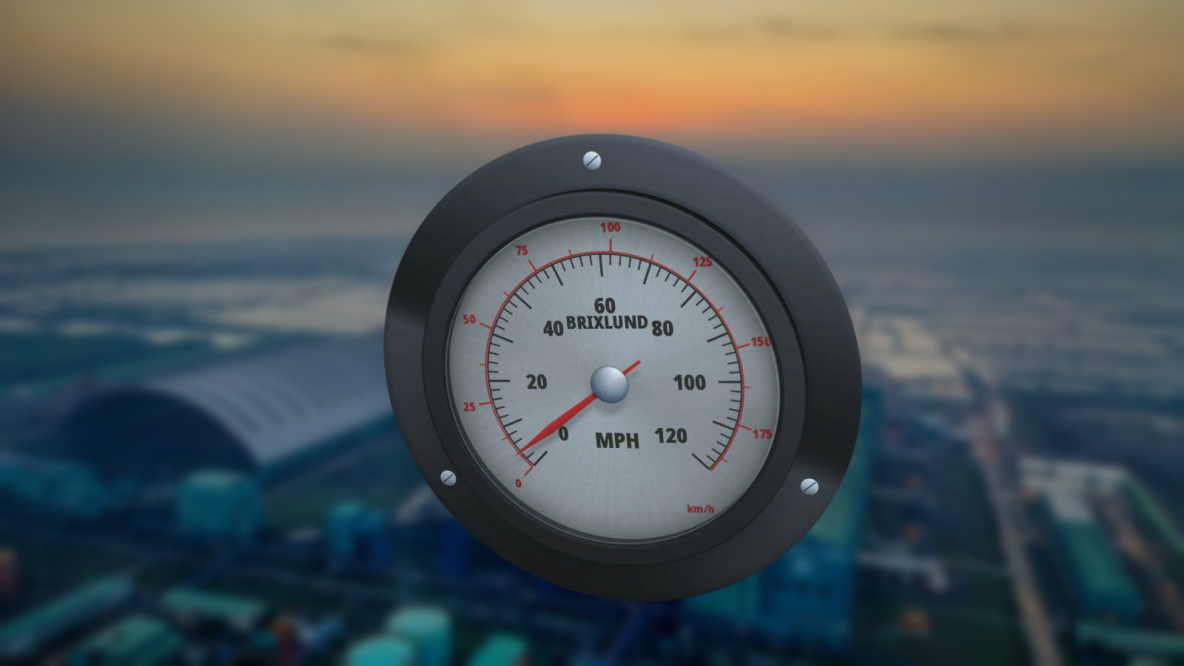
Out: 4
